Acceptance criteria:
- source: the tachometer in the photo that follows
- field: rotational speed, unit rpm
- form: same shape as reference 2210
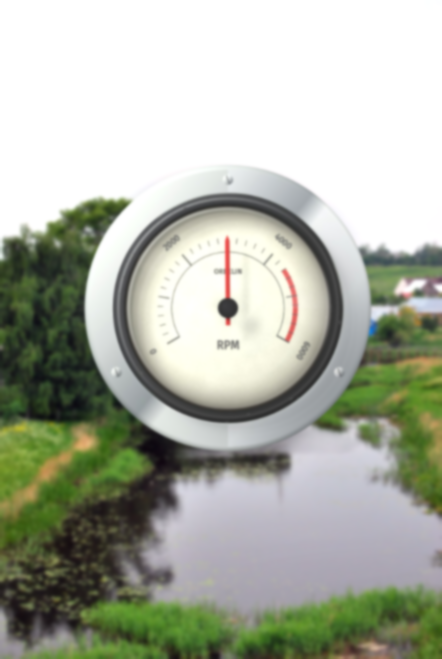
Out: 3000
